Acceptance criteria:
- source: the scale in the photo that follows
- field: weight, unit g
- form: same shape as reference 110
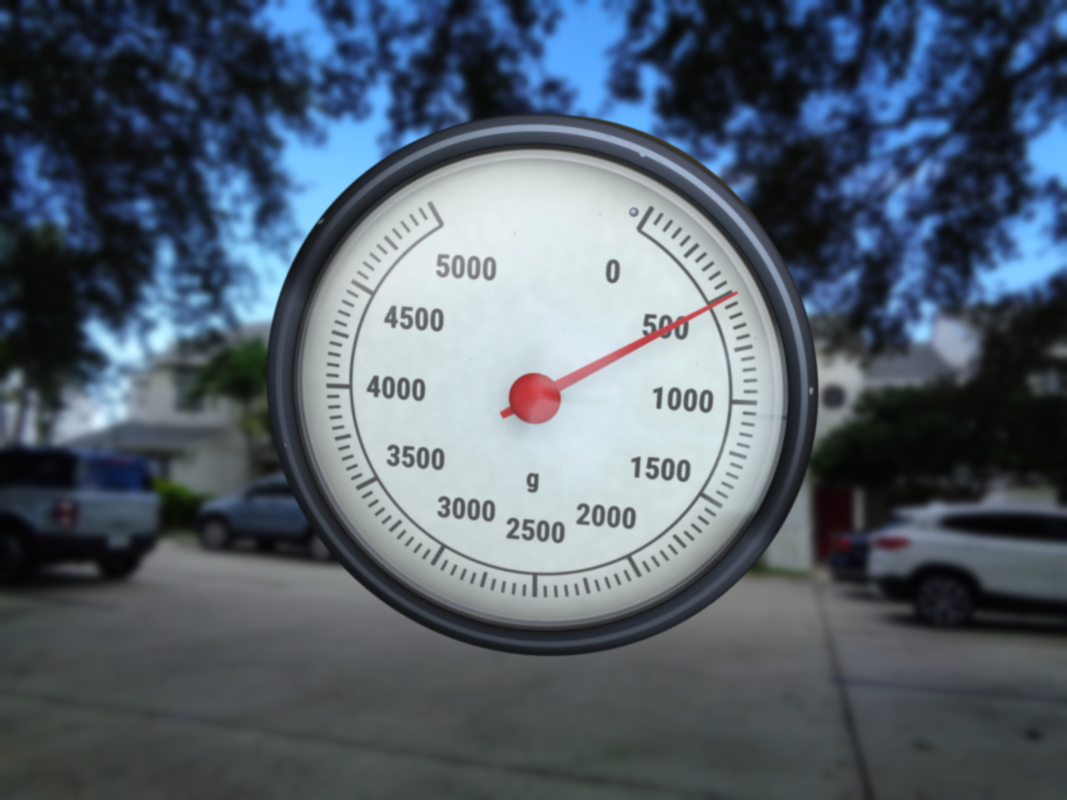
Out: 500
